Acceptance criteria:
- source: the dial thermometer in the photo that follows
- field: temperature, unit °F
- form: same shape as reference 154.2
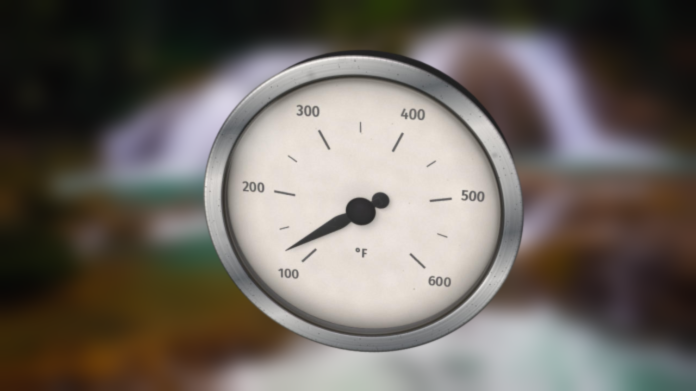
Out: 125
